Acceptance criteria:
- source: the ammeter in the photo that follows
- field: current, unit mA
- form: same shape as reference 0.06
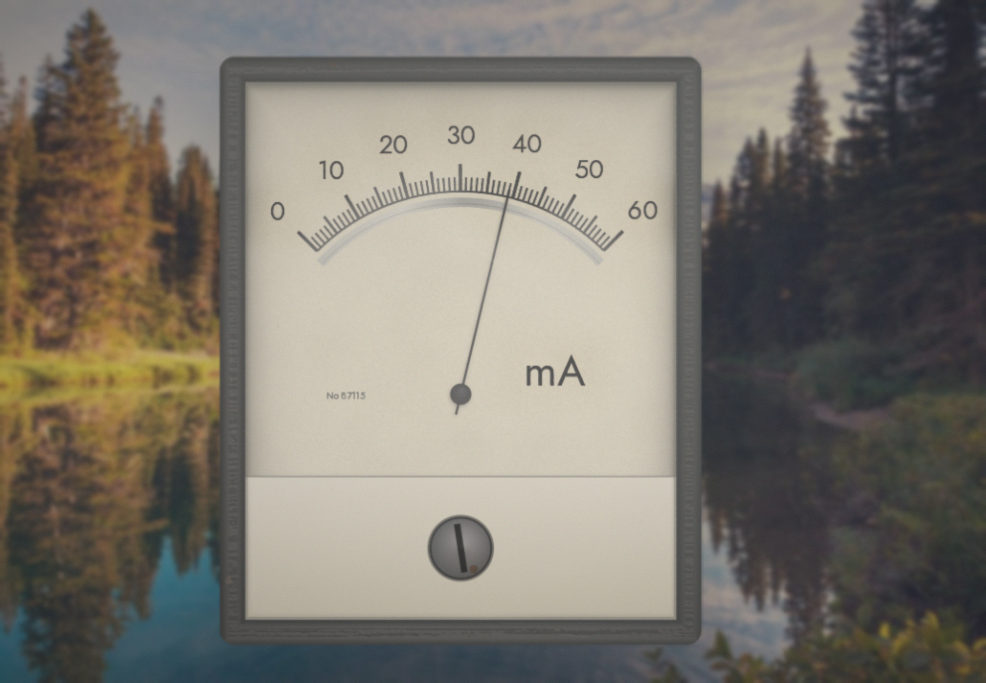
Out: 39
